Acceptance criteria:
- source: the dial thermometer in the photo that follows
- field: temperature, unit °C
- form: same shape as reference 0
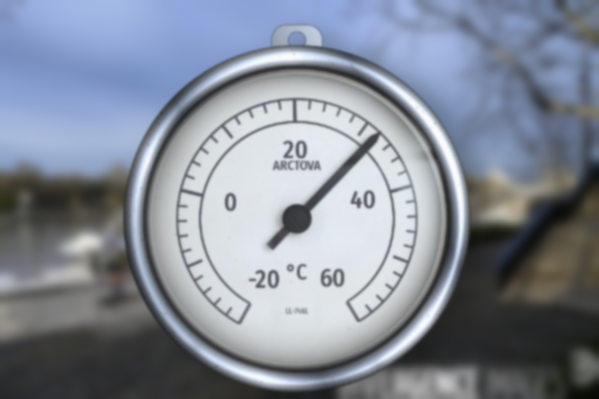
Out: 32
